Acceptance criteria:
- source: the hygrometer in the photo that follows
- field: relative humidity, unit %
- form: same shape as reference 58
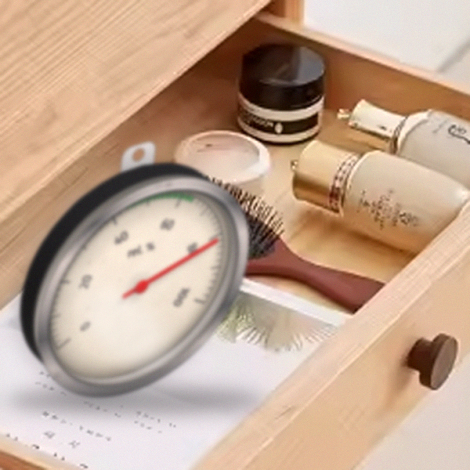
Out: 80
